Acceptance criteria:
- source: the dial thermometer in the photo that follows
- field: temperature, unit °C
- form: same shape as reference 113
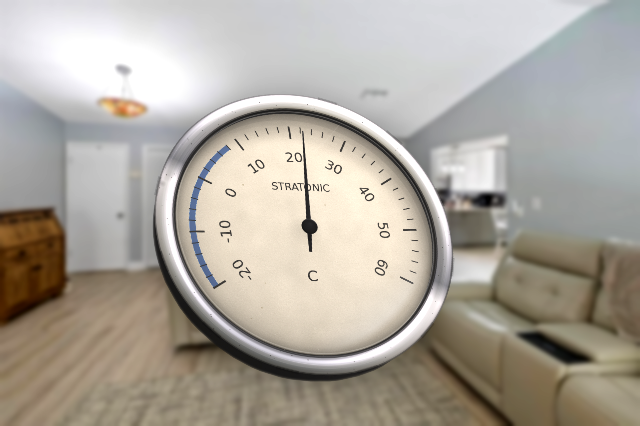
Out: 22
